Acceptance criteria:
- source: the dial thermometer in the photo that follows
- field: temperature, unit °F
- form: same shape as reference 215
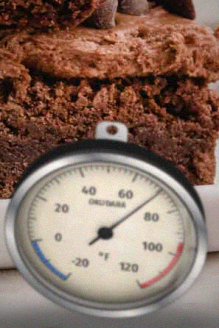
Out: 70
